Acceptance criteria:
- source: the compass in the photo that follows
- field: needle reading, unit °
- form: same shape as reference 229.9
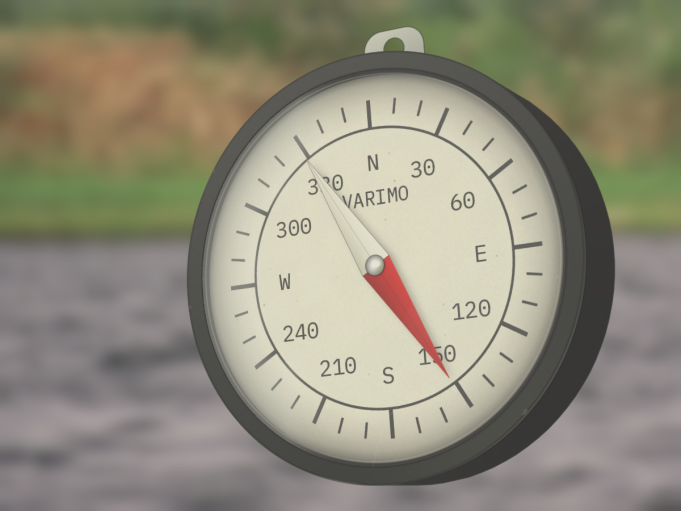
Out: 150
